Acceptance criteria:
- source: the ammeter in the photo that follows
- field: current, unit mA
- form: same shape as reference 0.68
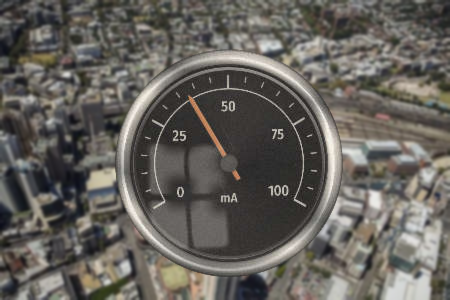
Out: 37.5
